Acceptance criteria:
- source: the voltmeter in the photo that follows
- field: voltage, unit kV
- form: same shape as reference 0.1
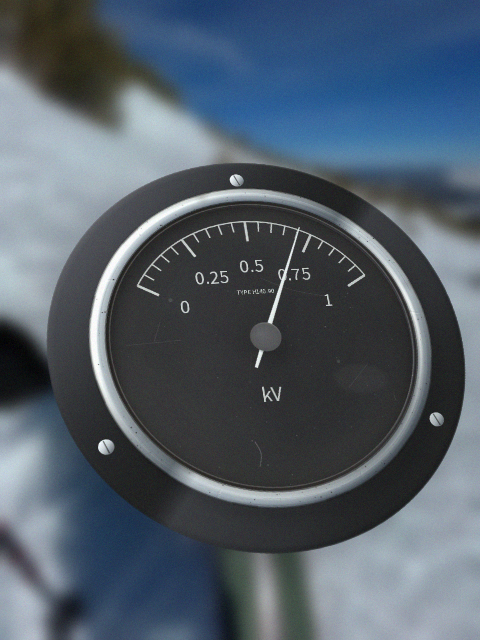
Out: 0.7
